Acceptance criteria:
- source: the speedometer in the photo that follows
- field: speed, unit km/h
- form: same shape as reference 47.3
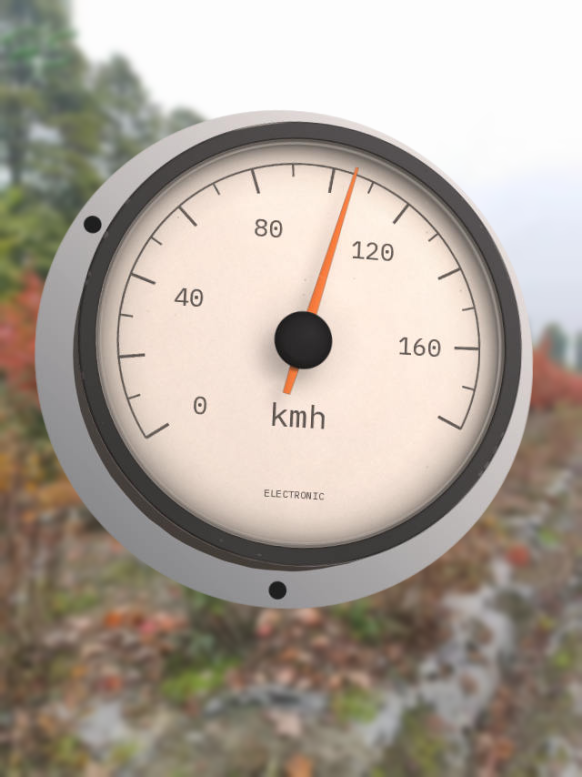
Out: 105
